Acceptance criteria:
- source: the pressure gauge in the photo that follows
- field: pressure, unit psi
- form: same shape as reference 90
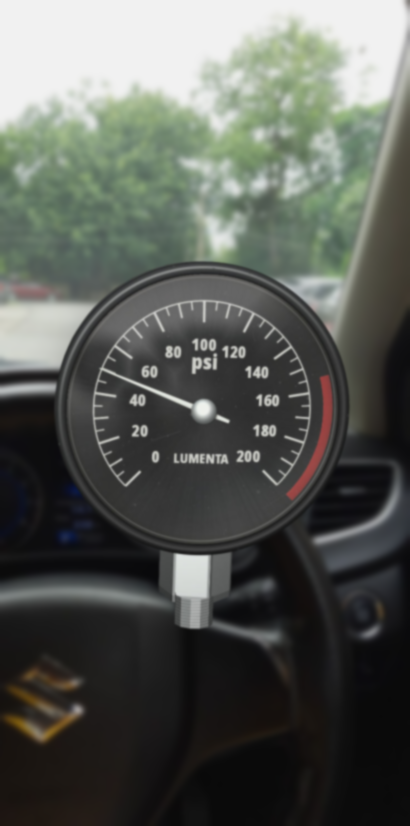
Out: 50
